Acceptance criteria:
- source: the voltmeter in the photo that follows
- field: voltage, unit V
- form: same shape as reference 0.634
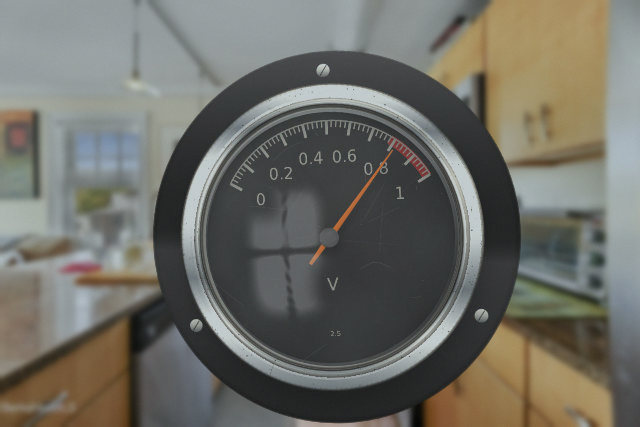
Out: 0.82
